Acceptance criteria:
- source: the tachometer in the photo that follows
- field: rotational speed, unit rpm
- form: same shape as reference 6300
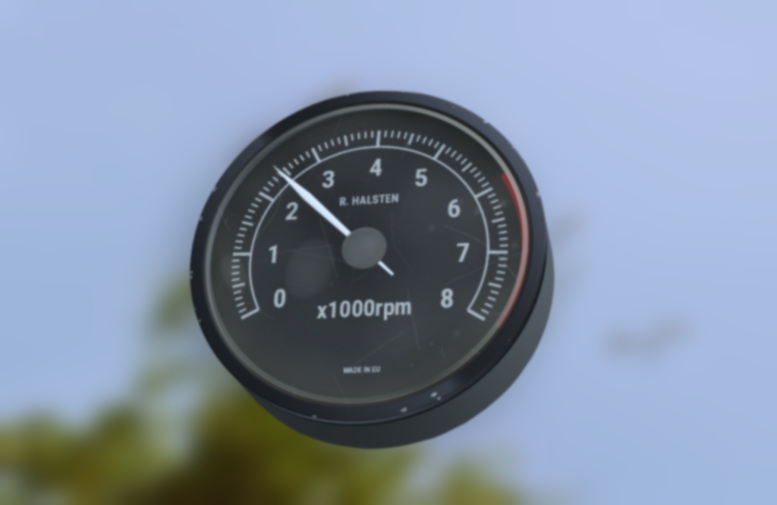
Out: 2400
